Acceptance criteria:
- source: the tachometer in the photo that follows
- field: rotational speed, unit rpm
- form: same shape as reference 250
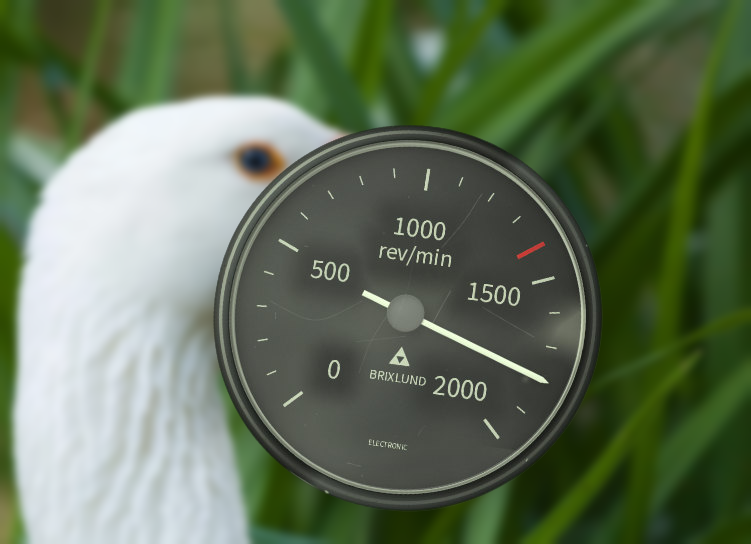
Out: 1800
